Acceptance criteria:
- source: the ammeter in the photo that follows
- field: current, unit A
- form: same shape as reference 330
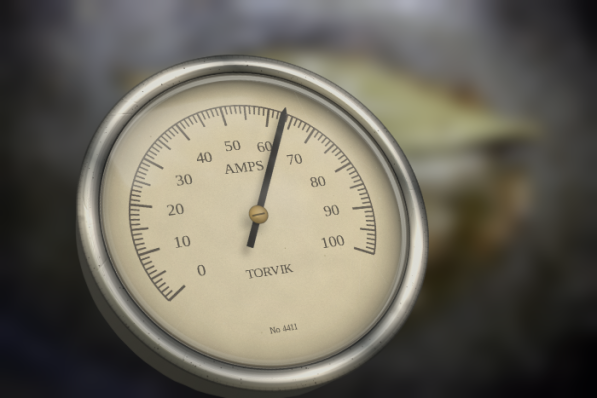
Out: 63
